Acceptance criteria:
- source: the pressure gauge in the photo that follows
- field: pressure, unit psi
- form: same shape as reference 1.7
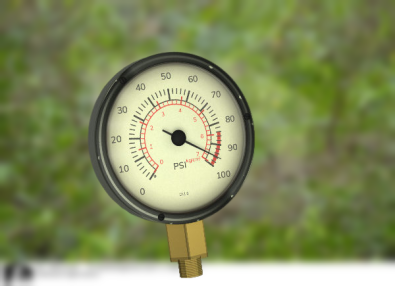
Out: 96
